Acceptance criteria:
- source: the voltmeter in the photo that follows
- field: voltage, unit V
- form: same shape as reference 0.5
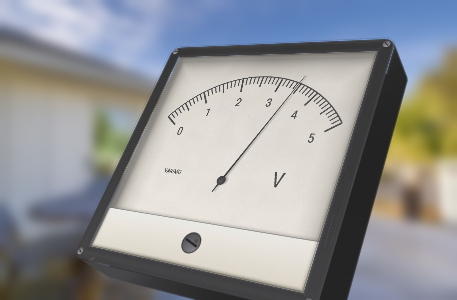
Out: 3.5
